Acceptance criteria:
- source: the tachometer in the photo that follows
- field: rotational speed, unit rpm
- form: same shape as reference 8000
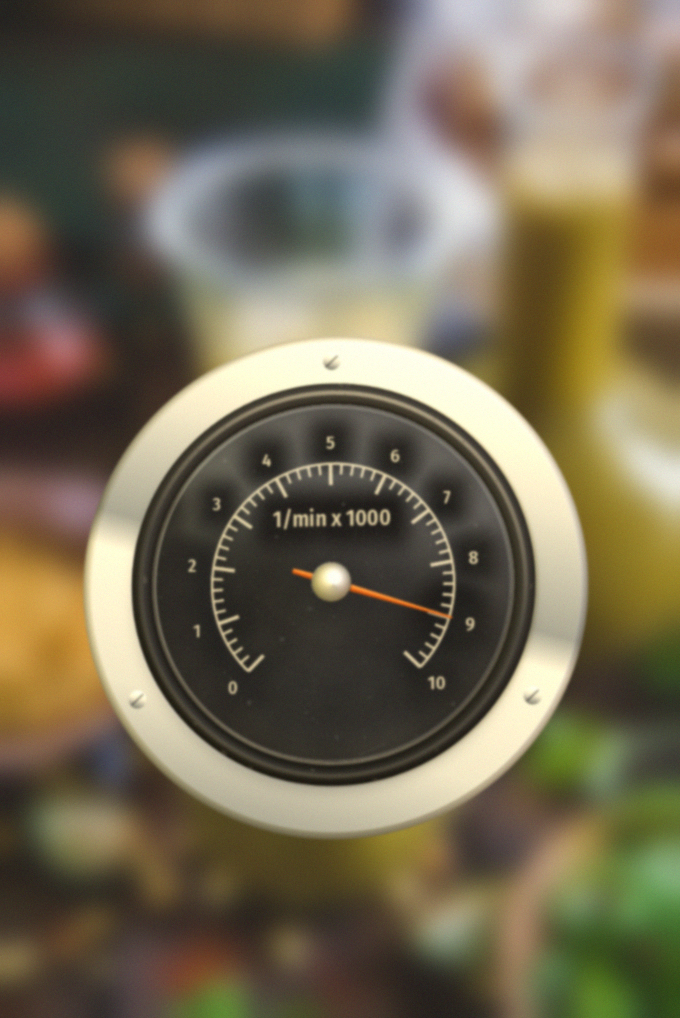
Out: 9000
